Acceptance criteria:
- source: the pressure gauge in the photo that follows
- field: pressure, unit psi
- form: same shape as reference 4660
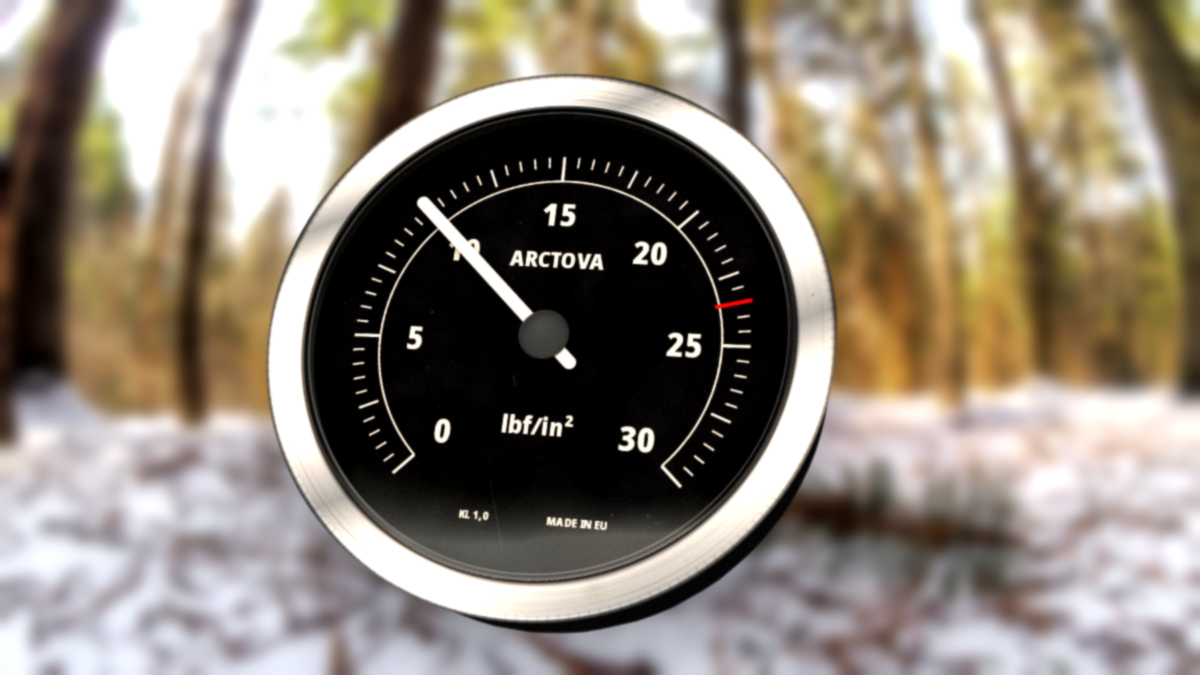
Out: 10
